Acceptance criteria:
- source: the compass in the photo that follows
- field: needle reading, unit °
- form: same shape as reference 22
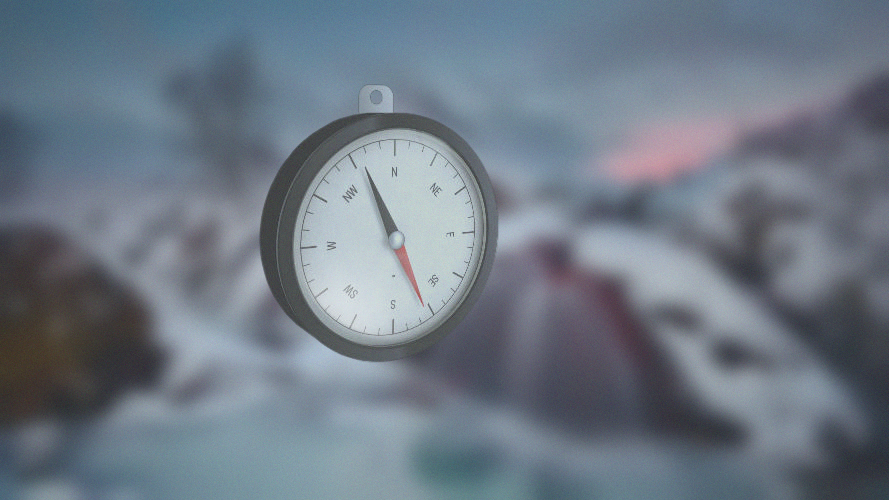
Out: 155
